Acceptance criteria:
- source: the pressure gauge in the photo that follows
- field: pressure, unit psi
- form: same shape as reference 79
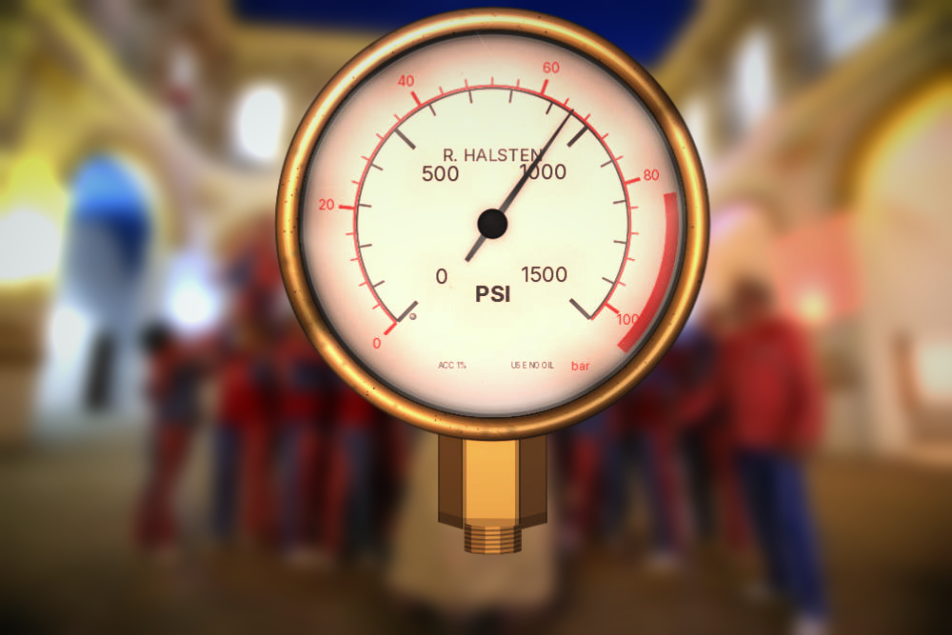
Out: 950
